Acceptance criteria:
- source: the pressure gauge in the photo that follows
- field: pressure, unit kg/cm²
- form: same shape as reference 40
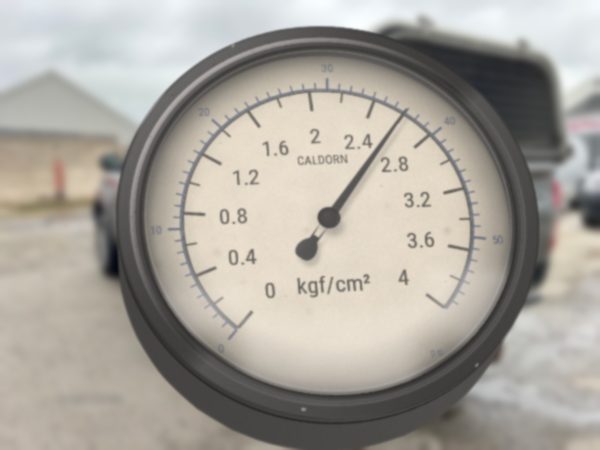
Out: 2.6
